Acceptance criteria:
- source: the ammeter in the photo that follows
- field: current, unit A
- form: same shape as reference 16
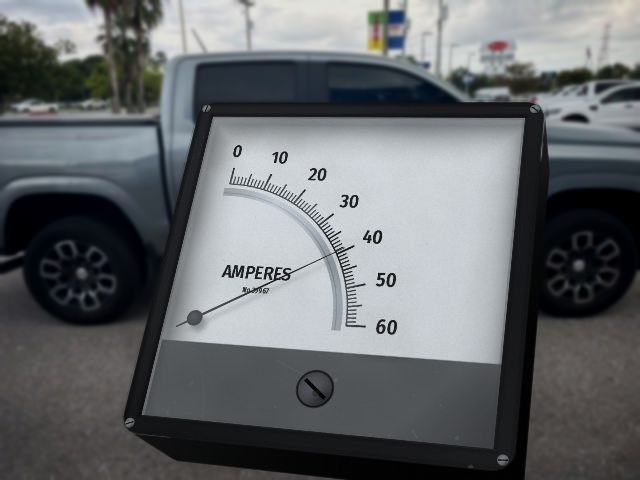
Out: 40
